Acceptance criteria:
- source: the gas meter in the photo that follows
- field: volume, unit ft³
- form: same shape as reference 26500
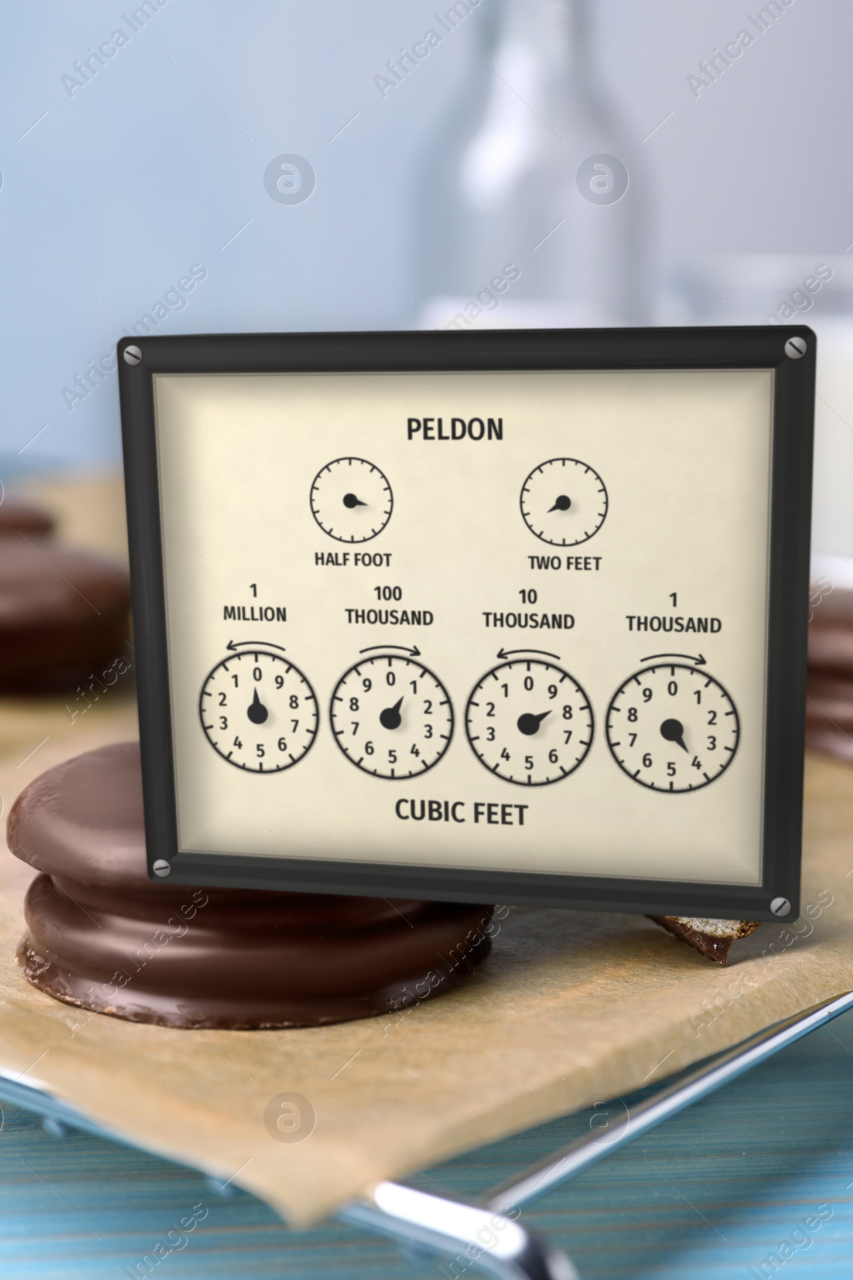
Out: 8400
